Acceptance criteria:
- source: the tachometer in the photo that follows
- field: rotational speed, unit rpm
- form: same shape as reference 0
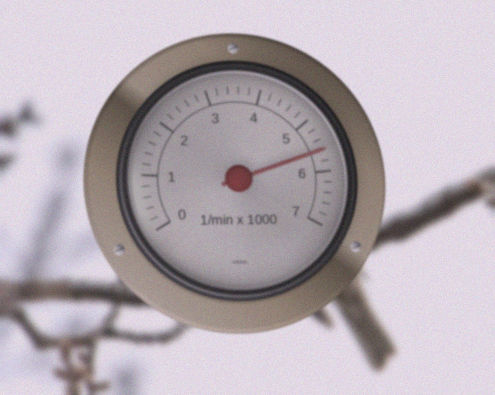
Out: 5600
